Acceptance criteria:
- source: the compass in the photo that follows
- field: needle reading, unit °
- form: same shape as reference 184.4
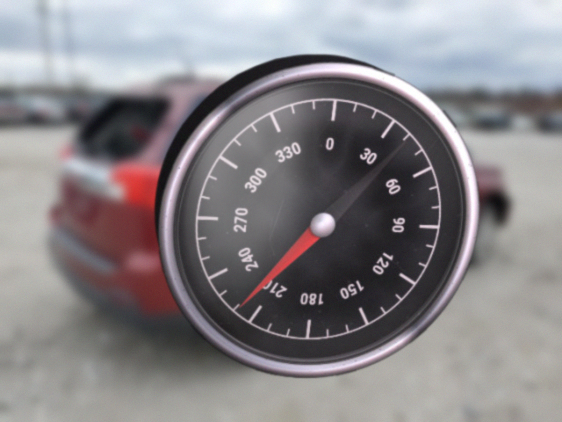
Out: 220
